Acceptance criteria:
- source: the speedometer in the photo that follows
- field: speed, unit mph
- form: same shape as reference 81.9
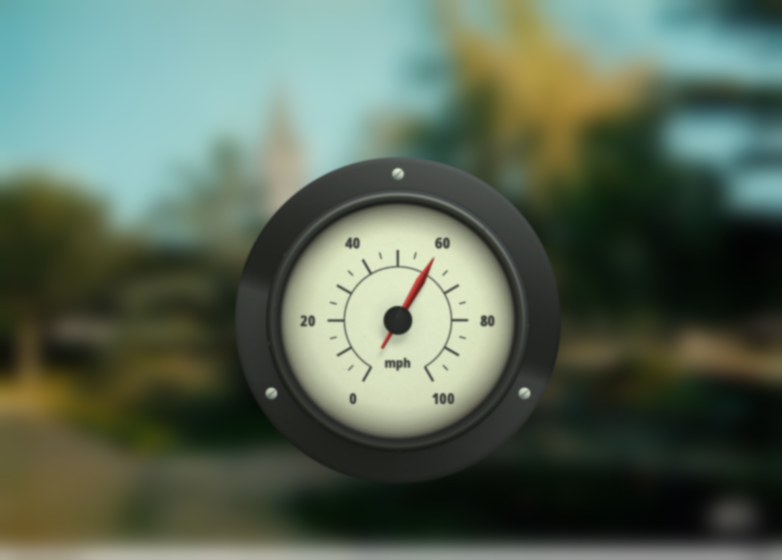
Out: 60
